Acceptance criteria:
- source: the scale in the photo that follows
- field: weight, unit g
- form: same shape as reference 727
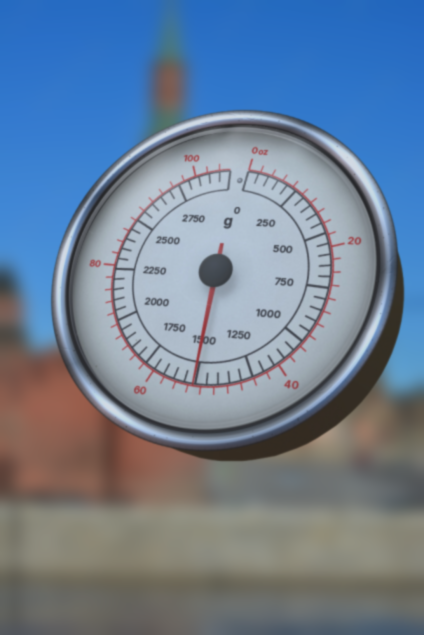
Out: 1500
